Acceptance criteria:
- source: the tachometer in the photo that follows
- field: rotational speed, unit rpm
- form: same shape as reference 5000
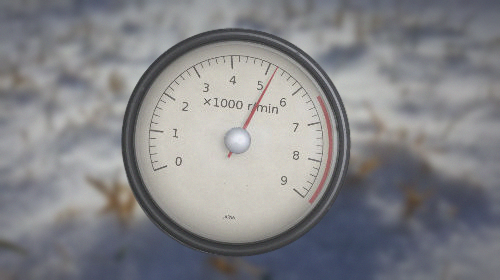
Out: 5200
